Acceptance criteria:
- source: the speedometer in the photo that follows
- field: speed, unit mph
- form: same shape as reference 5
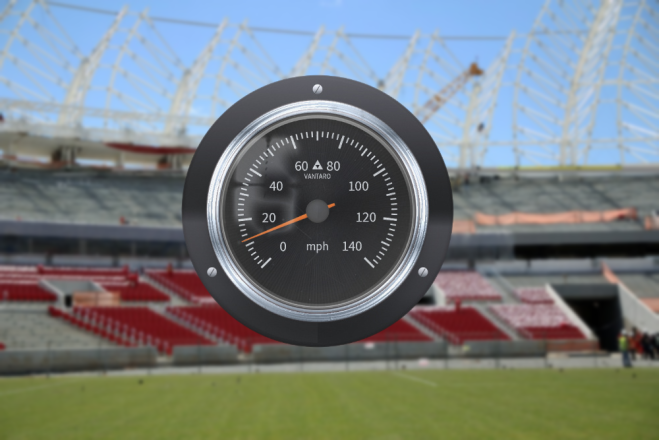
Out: 12
